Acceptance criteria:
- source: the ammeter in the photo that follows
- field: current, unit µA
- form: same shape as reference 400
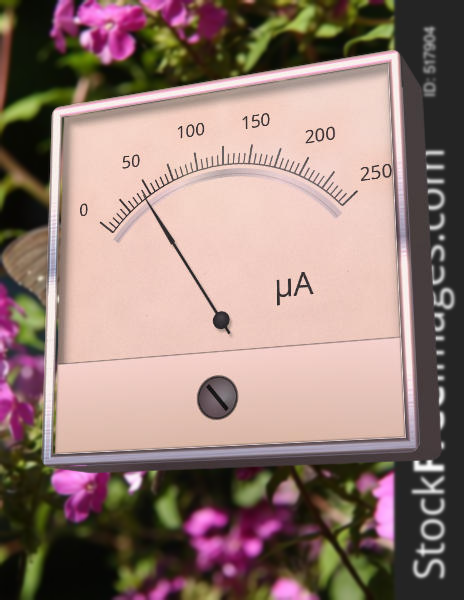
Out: 45
